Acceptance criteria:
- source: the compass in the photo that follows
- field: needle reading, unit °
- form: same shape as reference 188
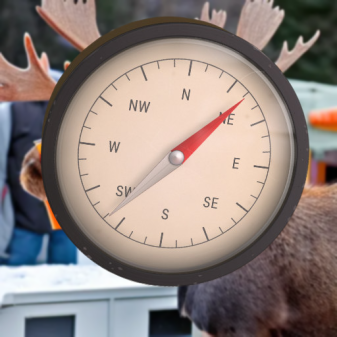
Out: 40
